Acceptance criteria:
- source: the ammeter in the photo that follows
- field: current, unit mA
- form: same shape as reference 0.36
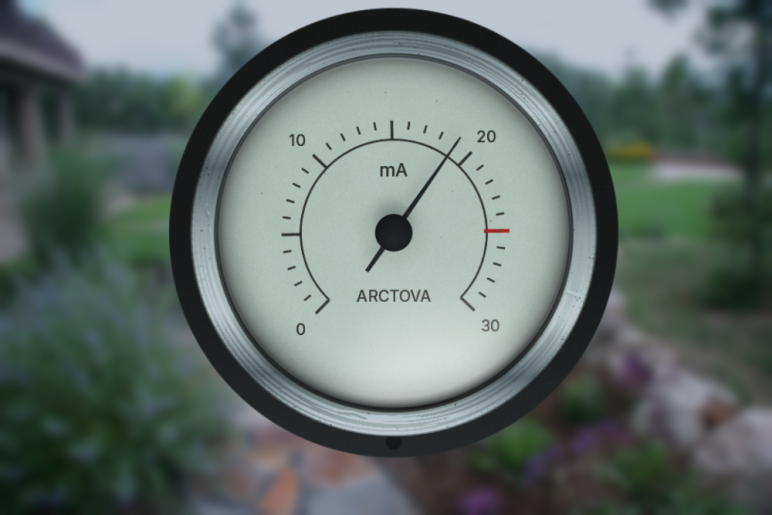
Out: 19
